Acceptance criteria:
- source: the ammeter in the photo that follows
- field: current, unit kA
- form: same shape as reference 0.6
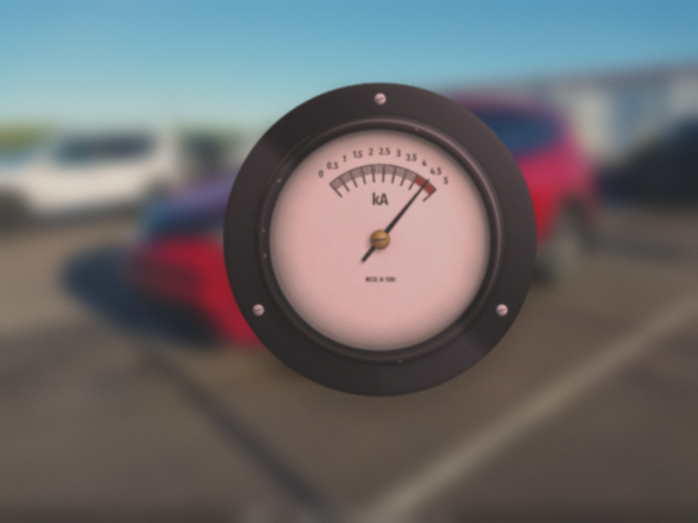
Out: 4.5
